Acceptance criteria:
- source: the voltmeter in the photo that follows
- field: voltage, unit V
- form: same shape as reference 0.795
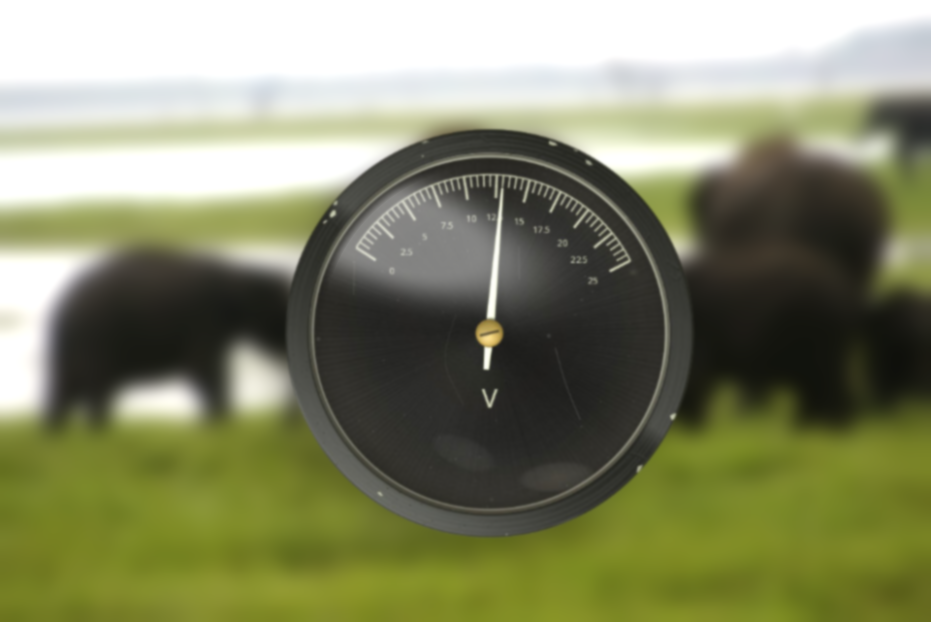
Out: 13
